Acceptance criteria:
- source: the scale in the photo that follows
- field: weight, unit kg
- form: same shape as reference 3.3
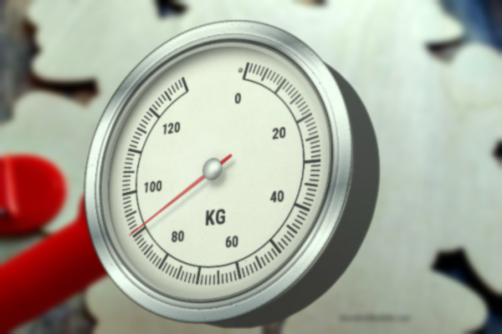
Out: 90
